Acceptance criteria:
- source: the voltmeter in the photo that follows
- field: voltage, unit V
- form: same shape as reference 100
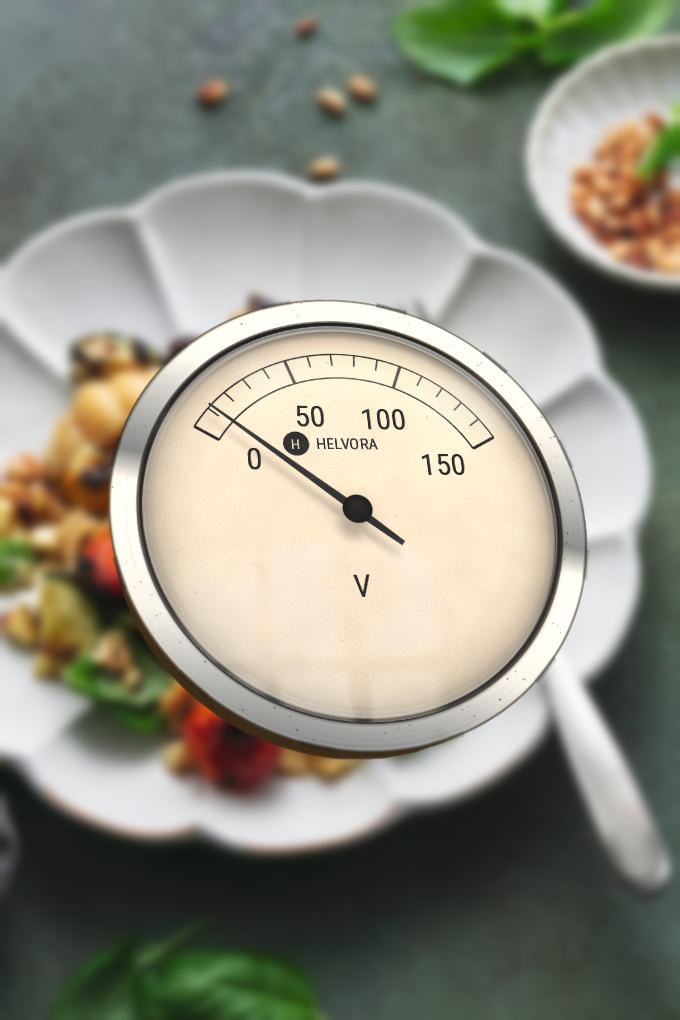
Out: 10
